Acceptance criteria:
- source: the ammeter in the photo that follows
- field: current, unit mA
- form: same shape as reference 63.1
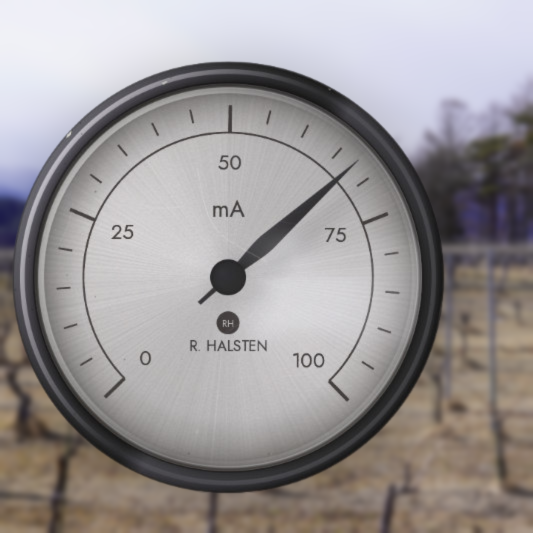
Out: 67.5
